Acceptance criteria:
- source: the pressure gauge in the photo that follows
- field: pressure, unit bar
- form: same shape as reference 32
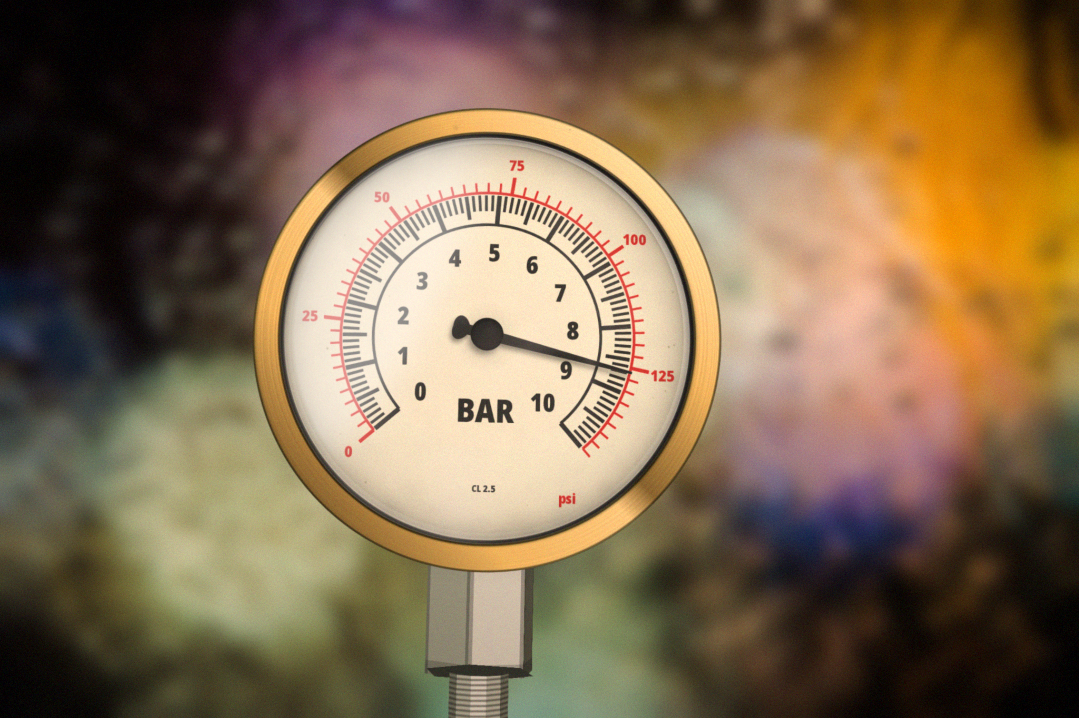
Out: 8.7
